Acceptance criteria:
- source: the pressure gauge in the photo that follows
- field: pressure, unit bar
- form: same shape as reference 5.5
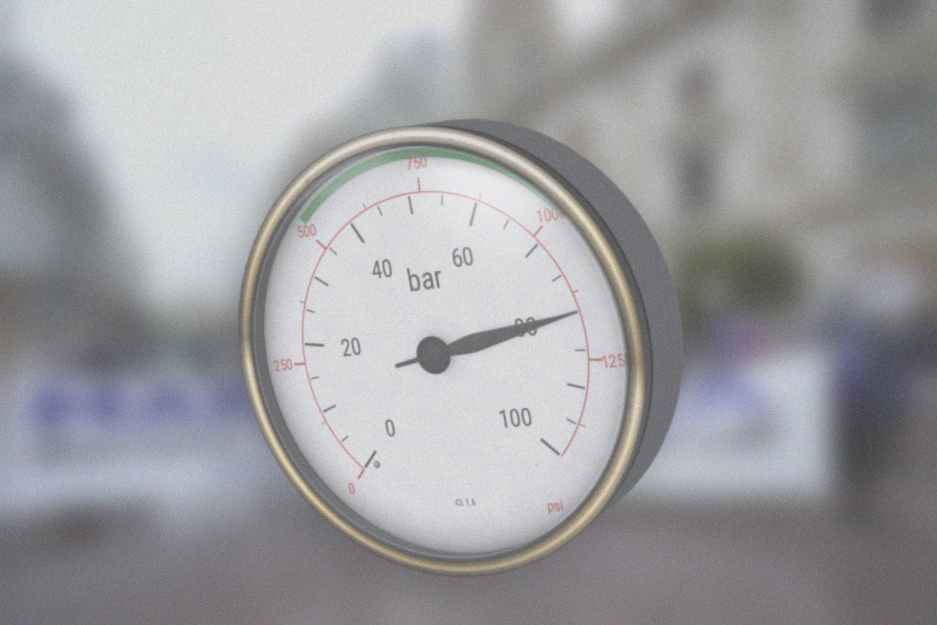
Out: 80
